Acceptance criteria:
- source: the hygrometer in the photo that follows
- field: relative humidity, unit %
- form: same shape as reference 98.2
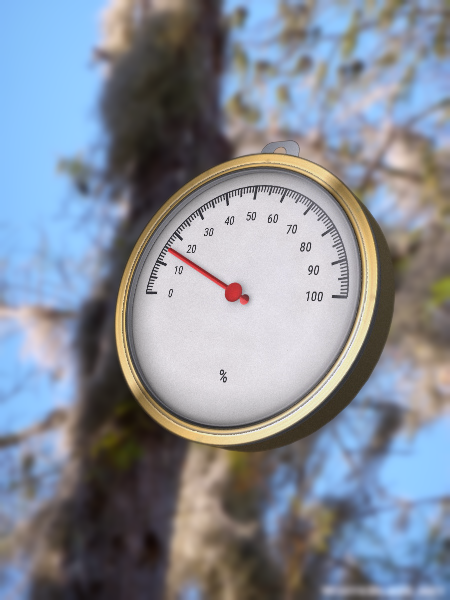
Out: 15
